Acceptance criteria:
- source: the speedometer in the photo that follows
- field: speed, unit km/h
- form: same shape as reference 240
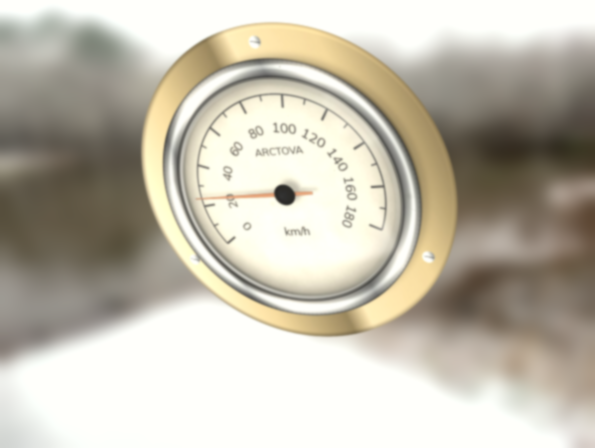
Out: 25
